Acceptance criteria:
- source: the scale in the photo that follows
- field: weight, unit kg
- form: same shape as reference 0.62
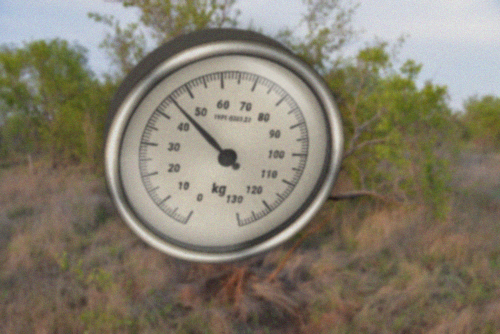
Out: 45
